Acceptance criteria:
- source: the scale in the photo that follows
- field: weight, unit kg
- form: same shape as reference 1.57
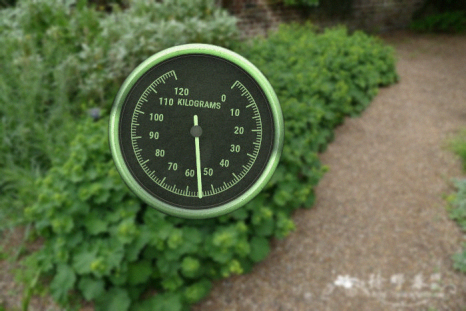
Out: 55
